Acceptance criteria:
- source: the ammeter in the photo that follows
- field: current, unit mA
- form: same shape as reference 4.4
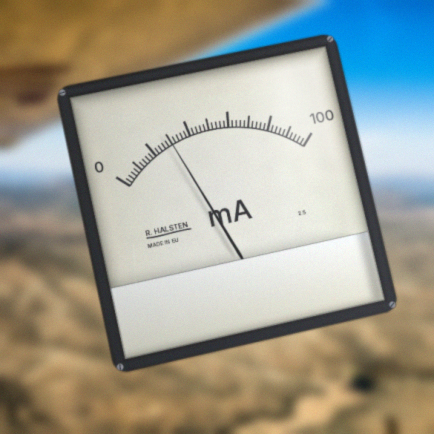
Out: 30
